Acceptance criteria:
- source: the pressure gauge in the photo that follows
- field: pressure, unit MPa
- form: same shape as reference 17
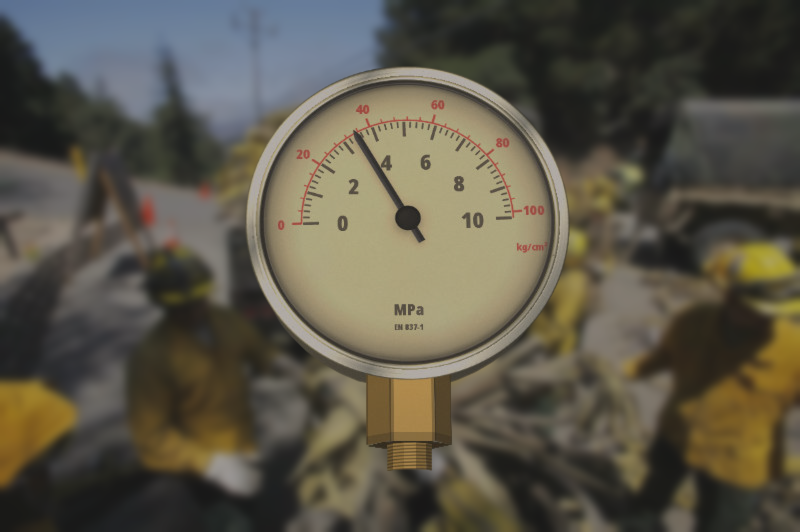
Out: 3.4
